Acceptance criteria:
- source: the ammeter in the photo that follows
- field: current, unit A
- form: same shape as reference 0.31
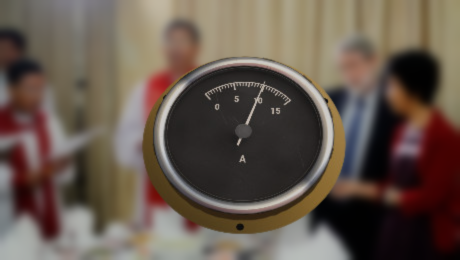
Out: 10
